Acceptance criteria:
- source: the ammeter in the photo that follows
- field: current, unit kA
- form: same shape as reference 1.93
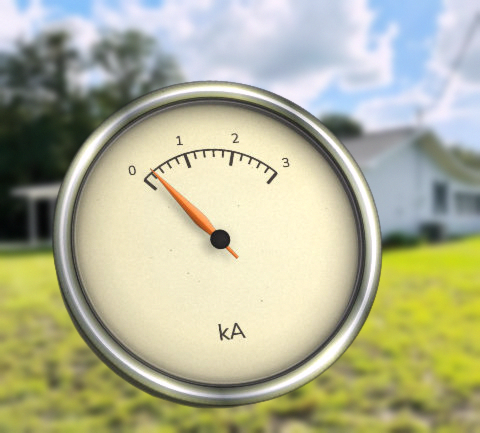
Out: 0.2
